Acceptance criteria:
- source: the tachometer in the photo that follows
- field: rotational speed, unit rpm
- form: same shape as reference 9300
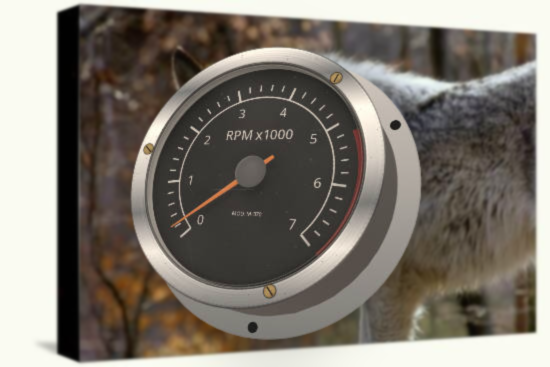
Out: 200
